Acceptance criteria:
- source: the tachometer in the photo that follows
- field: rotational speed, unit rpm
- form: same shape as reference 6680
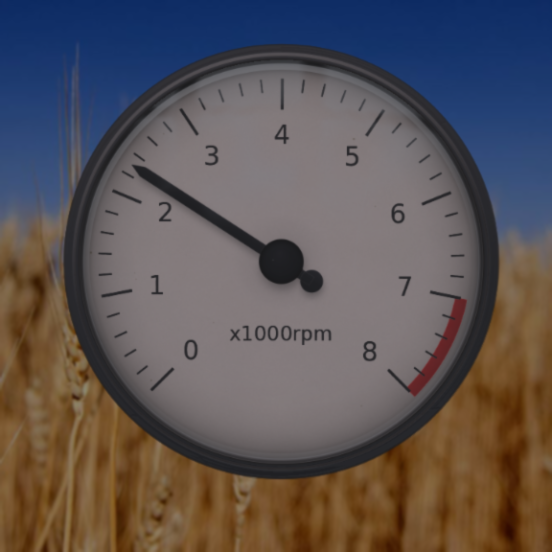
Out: 2300
